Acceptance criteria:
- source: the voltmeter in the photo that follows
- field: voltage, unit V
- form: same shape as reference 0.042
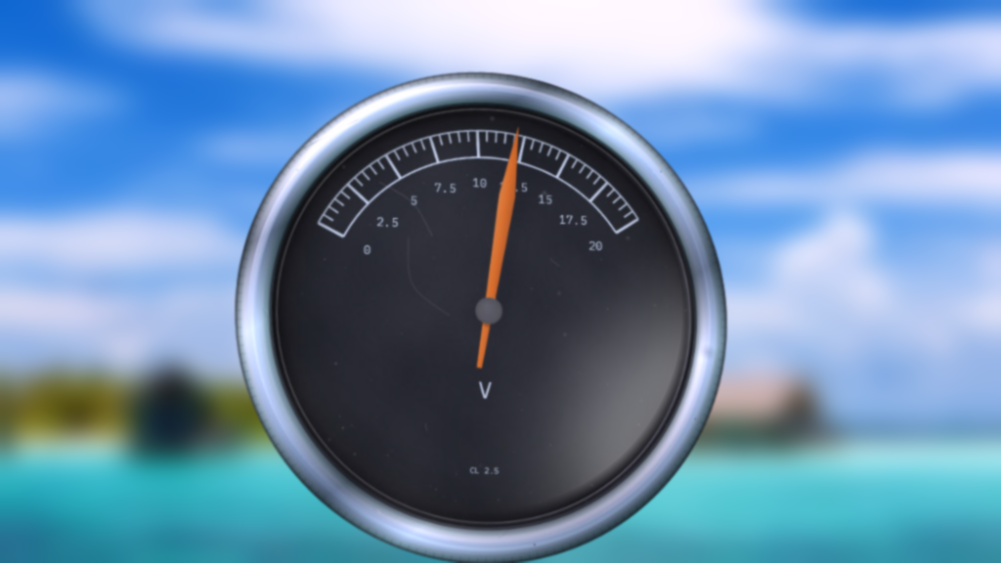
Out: 12
